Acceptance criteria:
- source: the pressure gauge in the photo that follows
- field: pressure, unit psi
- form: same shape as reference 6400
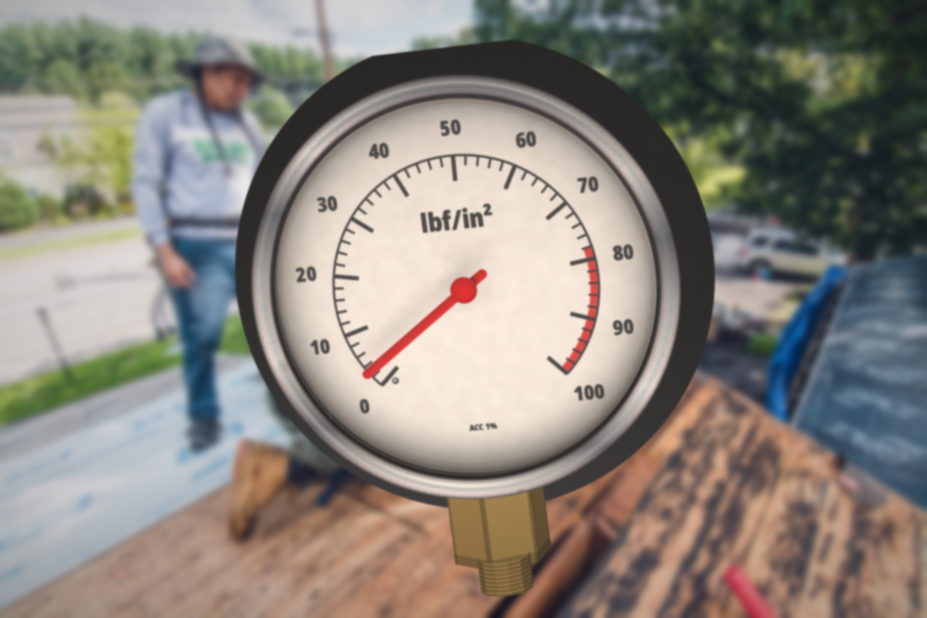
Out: 3
